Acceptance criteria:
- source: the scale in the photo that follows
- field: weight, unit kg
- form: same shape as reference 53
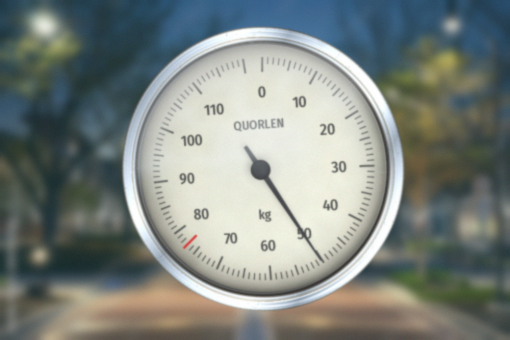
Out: 50
